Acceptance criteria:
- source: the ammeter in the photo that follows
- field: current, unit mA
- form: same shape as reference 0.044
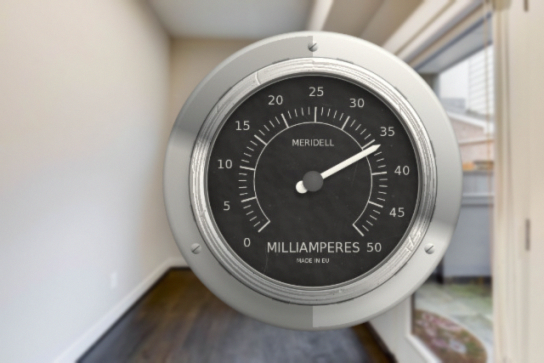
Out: 36
